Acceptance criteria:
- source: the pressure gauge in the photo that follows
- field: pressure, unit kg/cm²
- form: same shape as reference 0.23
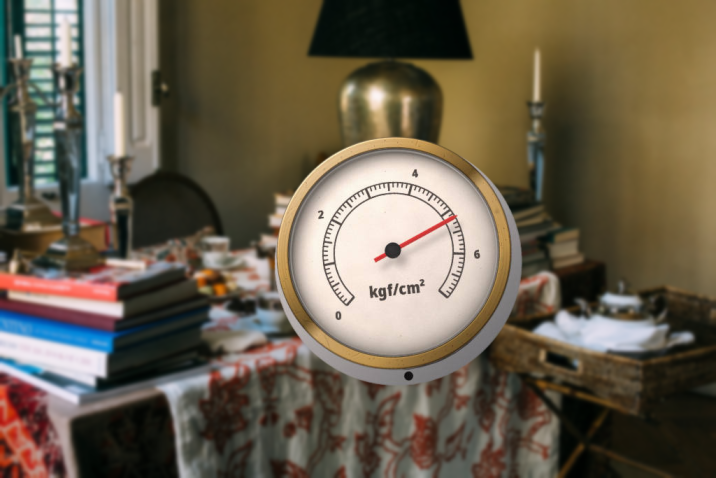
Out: 5.2
